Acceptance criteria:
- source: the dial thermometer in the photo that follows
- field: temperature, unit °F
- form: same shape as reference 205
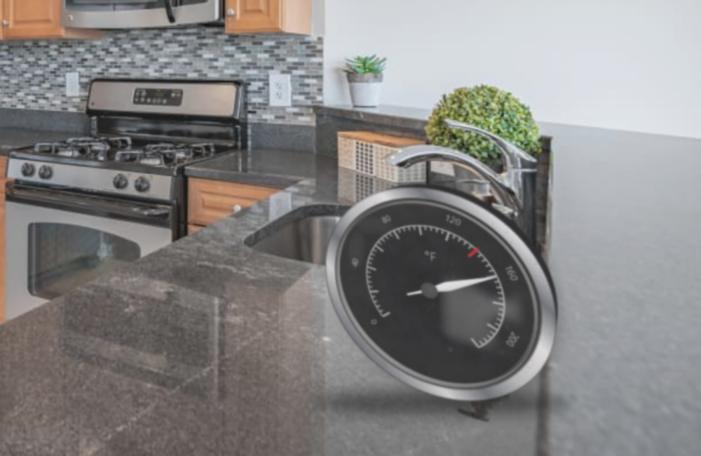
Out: 160
